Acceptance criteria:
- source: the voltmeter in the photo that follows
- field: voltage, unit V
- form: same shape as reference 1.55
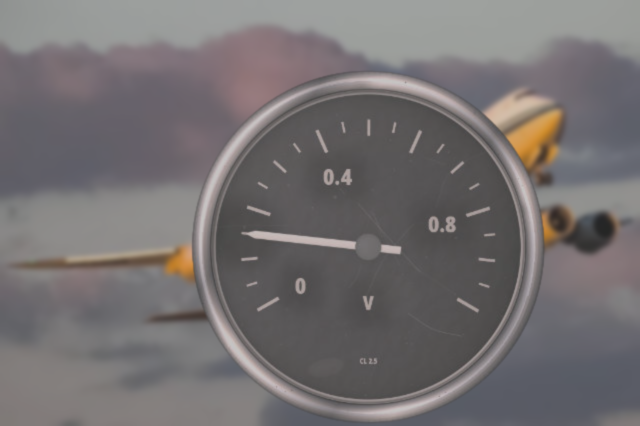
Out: 0.15
